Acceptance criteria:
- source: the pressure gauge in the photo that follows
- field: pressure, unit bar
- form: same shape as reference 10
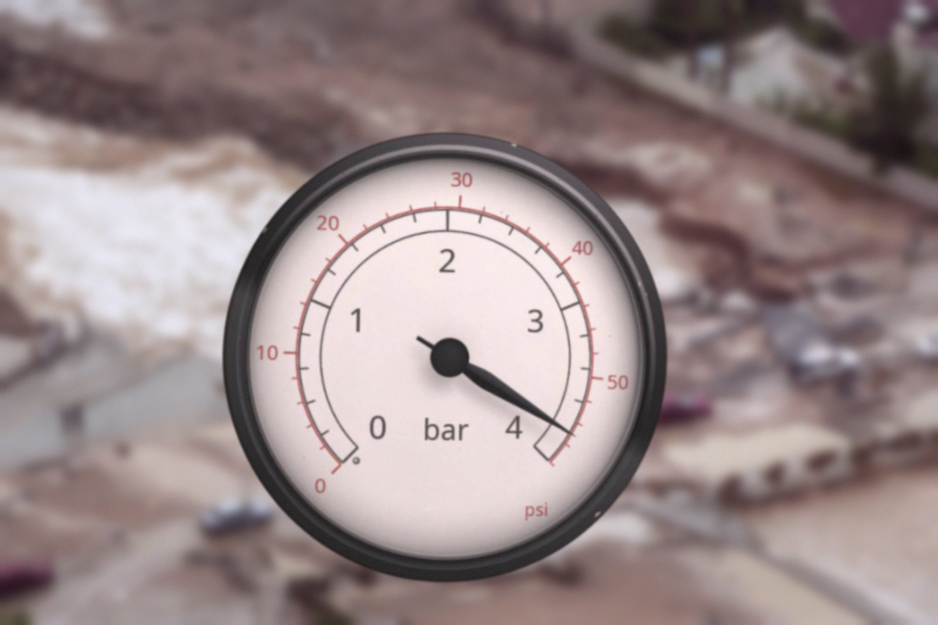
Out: 3.8
